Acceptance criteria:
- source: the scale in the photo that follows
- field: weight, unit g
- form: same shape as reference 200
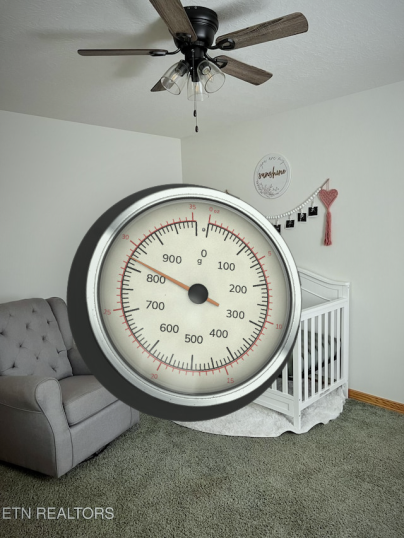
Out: 820
